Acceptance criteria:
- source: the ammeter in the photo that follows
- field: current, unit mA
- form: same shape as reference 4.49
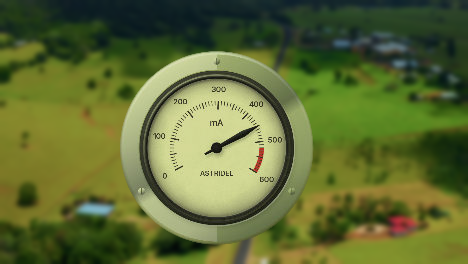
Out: 450
